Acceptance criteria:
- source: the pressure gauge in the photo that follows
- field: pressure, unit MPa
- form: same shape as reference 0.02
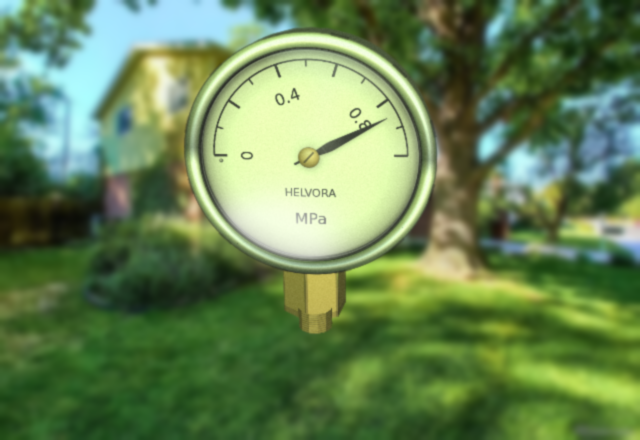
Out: 0.85
